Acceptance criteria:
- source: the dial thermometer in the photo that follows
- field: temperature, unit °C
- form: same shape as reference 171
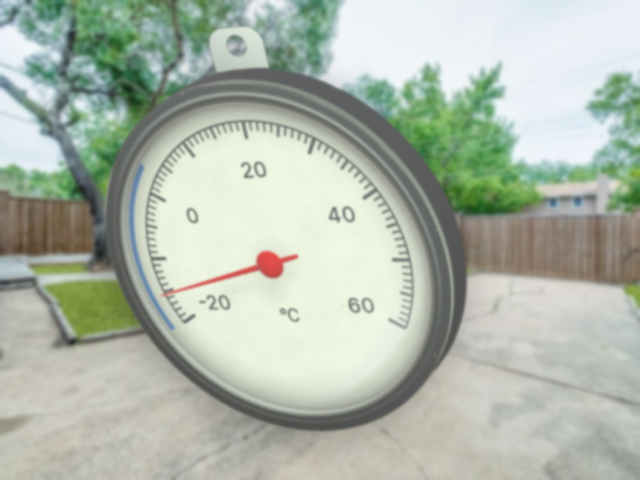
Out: -15
